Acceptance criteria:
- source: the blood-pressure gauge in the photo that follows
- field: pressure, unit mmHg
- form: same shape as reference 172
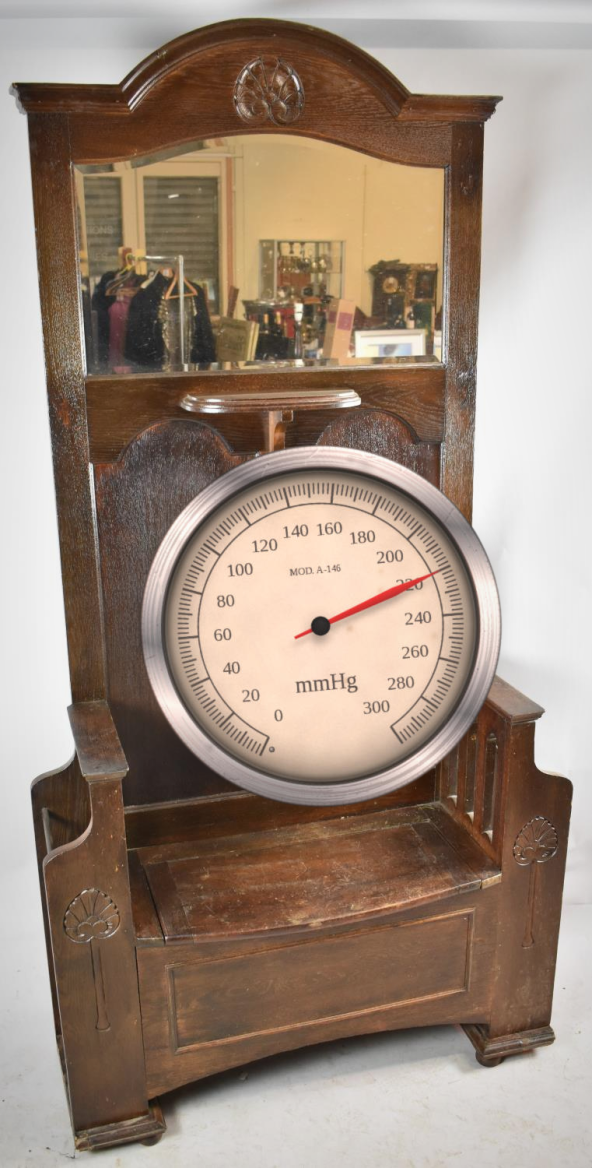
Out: 220
